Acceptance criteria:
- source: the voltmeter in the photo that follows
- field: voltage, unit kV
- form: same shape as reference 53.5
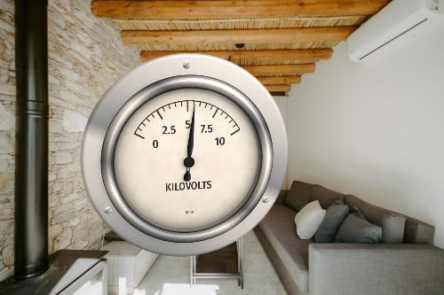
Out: 5.5
